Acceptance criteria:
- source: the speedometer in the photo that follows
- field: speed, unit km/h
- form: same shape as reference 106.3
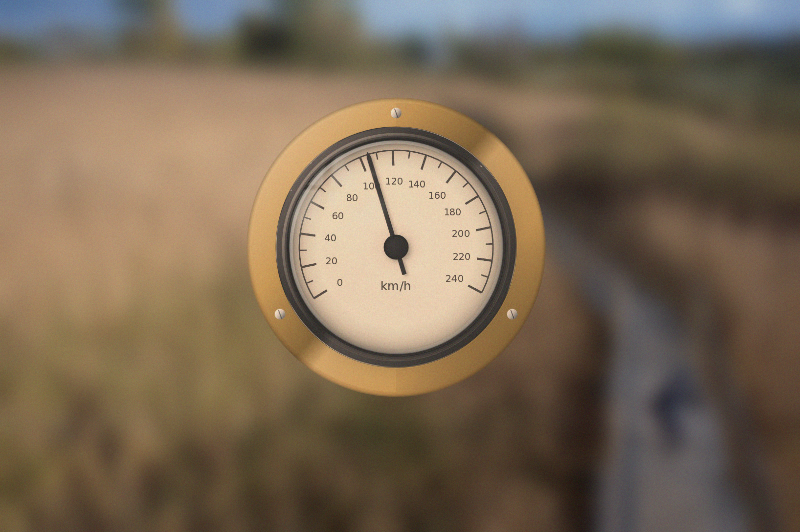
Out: 105
